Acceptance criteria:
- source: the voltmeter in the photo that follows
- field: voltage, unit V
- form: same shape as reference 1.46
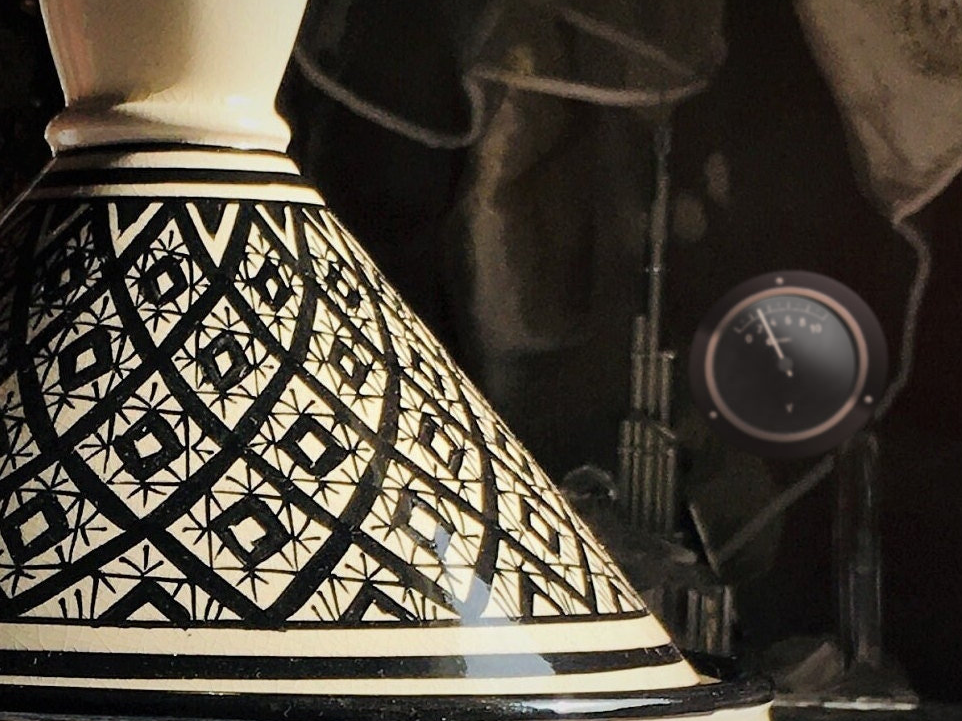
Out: 3
